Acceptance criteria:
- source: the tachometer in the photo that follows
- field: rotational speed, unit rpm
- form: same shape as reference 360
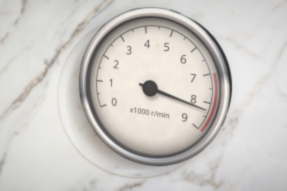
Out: 8250
